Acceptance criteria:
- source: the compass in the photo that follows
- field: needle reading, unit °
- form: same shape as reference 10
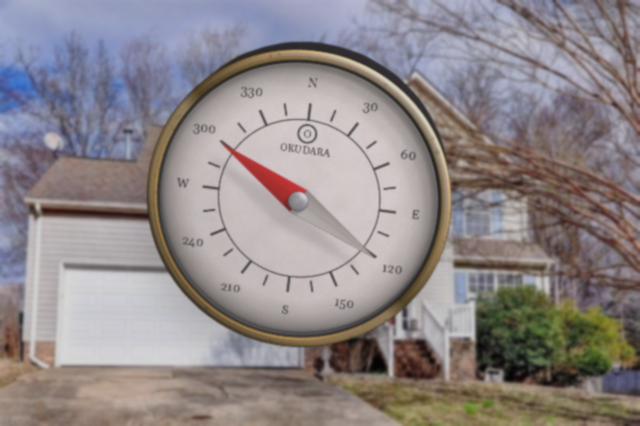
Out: 300
